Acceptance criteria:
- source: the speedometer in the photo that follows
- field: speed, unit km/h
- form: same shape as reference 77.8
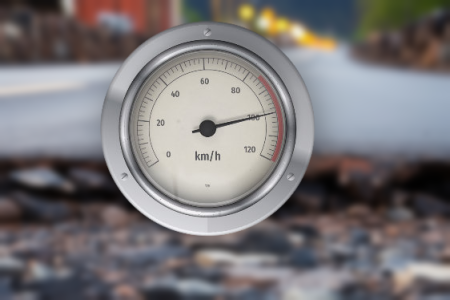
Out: 100
